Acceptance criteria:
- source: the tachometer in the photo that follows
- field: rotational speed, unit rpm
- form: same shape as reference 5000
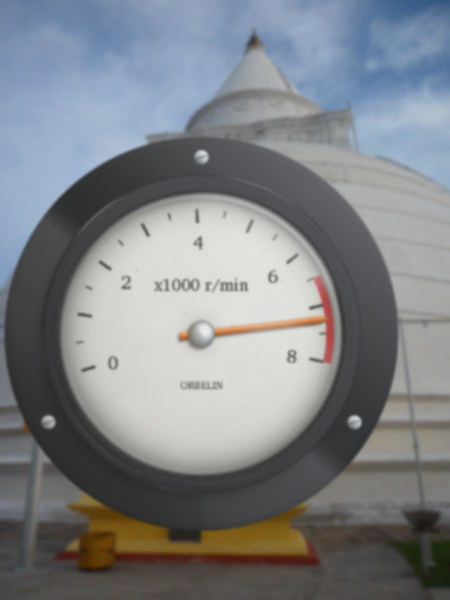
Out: 7250
